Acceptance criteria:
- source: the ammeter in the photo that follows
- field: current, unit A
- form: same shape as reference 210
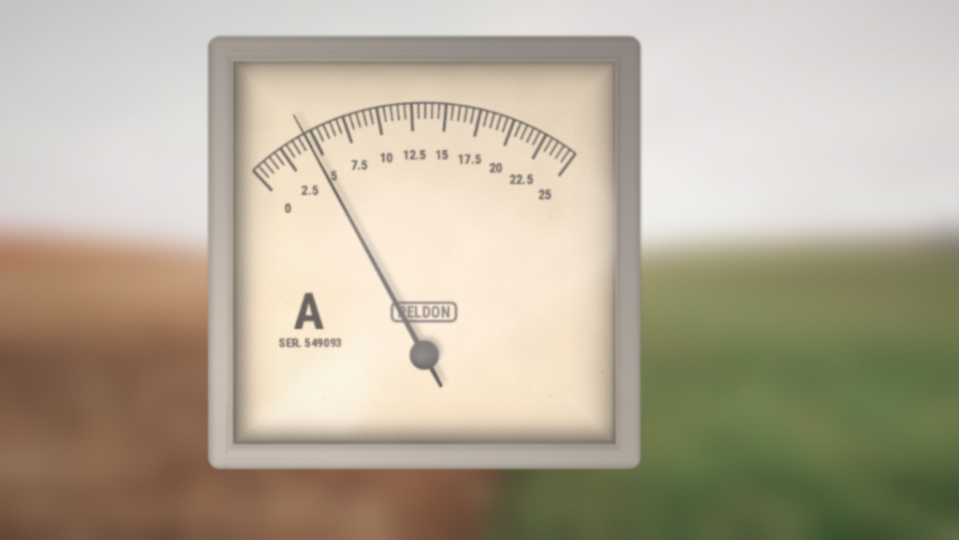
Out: 4.5
